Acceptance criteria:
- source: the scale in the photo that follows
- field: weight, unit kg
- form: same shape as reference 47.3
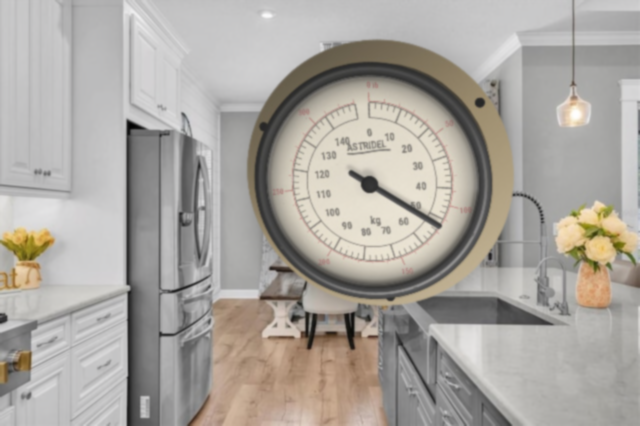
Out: 52
